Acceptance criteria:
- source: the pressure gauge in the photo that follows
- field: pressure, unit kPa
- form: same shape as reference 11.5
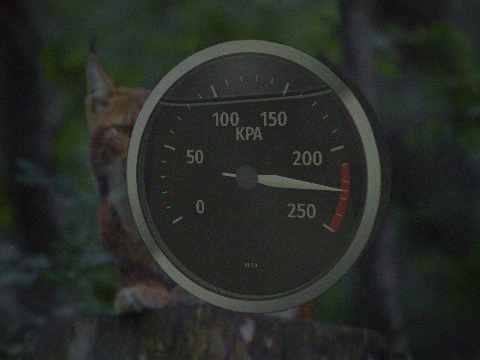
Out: 225
